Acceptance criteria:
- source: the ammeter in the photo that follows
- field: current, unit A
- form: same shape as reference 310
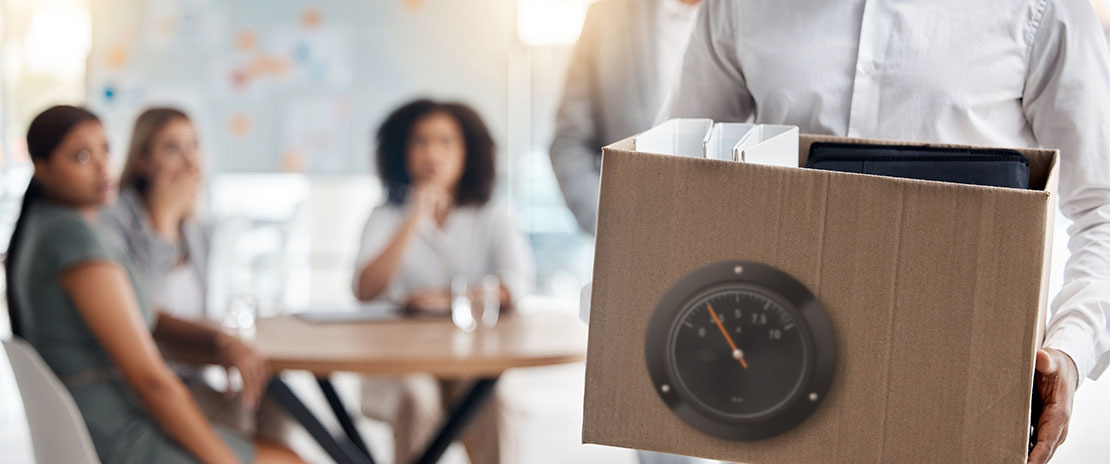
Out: 2.5
